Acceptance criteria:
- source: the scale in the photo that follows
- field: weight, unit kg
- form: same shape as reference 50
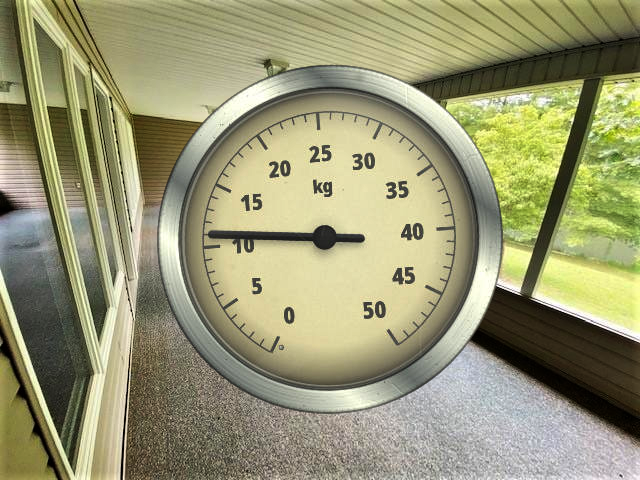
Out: 11
